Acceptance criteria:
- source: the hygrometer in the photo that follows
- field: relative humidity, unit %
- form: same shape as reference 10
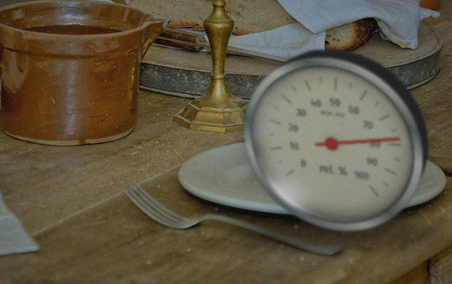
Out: 77.5
